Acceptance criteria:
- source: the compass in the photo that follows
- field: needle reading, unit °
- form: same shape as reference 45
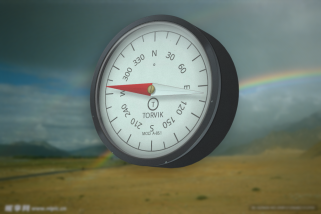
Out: 277.5
